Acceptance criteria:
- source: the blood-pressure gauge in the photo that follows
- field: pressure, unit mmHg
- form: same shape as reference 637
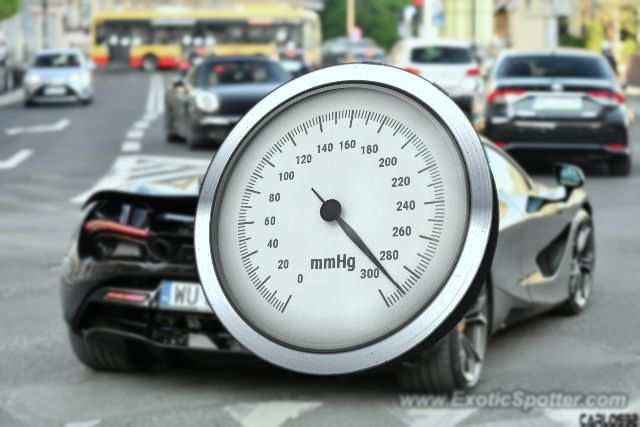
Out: 290
